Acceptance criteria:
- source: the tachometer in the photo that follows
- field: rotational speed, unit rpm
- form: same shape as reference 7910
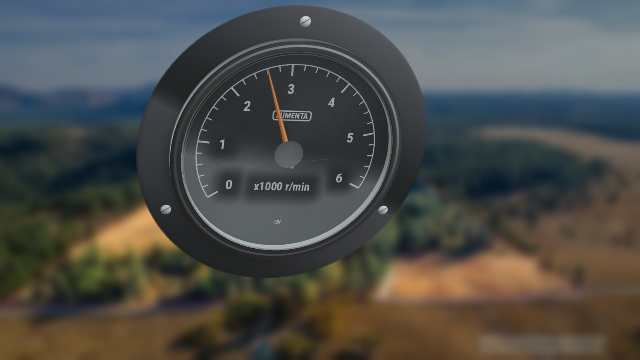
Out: 2600
